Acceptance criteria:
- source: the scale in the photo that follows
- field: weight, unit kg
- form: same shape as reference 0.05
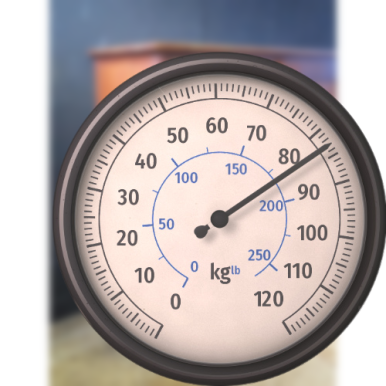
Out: 83
